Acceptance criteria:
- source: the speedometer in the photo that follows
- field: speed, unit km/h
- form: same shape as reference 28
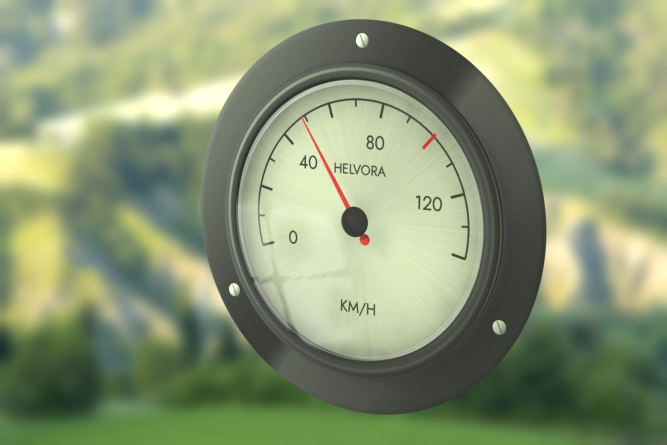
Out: 50
